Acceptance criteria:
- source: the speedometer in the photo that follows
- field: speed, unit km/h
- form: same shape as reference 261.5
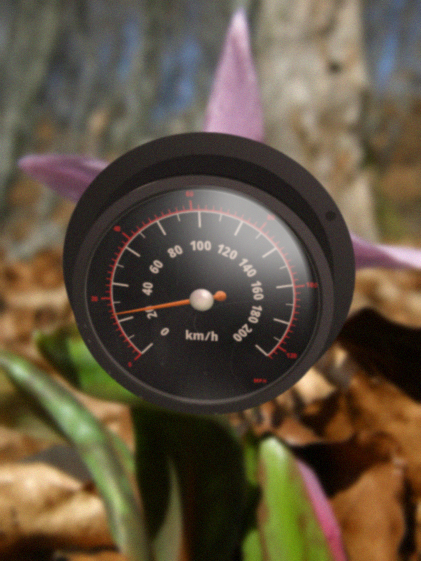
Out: 25
